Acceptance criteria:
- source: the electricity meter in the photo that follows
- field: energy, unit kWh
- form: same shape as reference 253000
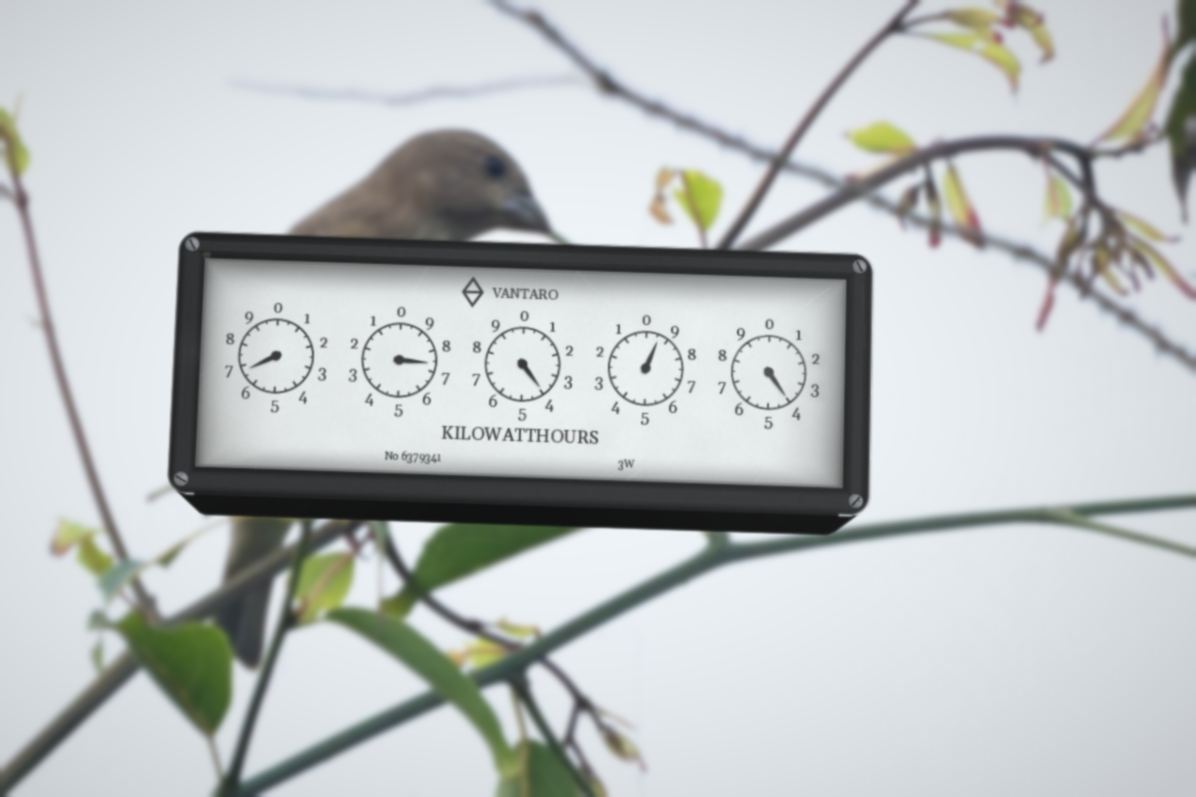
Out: 67394
